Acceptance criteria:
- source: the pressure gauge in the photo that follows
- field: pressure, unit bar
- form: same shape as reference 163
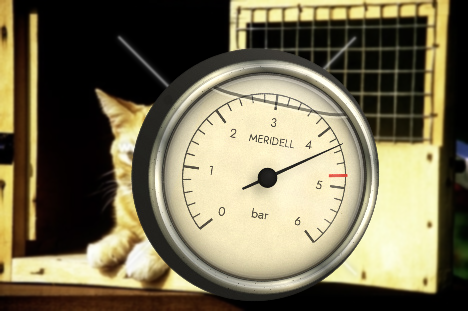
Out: 4.3
